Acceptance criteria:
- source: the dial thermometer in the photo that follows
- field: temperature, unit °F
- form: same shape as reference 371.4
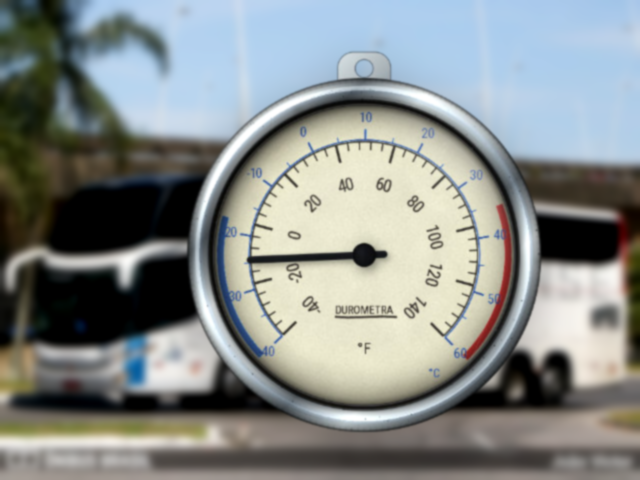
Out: -12
